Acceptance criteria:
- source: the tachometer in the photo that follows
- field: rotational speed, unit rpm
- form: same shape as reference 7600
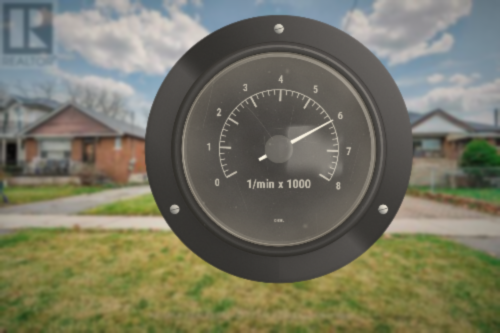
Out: 6000
